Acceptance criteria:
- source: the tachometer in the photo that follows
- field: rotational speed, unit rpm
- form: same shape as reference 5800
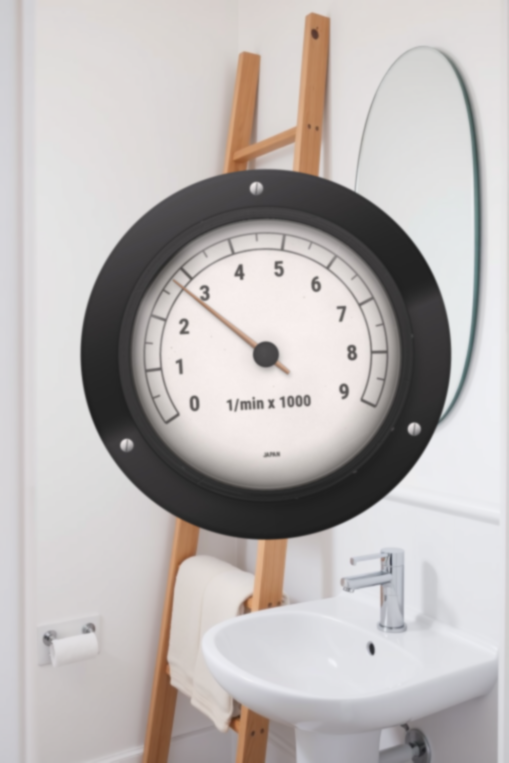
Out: 2750
